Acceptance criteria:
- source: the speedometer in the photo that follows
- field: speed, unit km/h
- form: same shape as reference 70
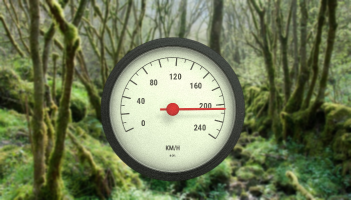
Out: 205
